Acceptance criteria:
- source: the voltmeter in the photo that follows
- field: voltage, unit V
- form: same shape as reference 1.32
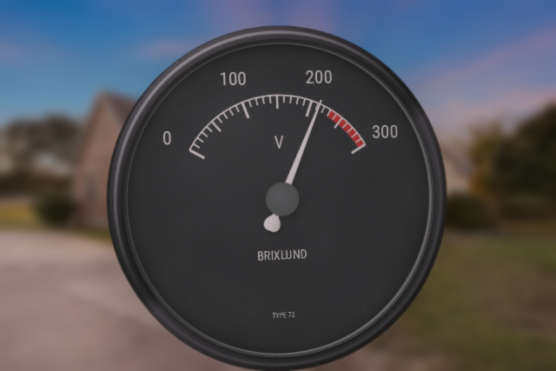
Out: 210
